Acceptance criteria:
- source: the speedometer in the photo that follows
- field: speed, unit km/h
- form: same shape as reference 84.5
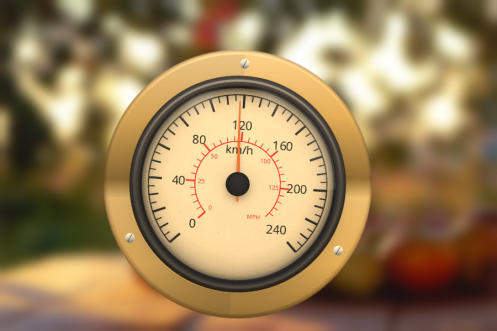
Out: 117.5
